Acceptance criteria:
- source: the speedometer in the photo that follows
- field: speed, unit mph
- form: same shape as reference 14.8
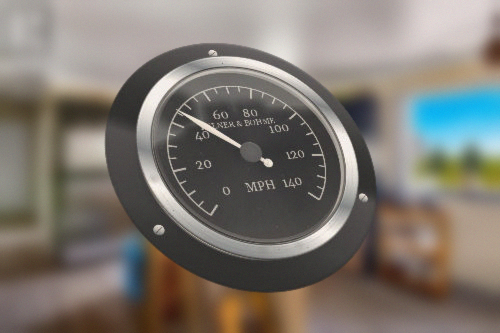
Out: 45
